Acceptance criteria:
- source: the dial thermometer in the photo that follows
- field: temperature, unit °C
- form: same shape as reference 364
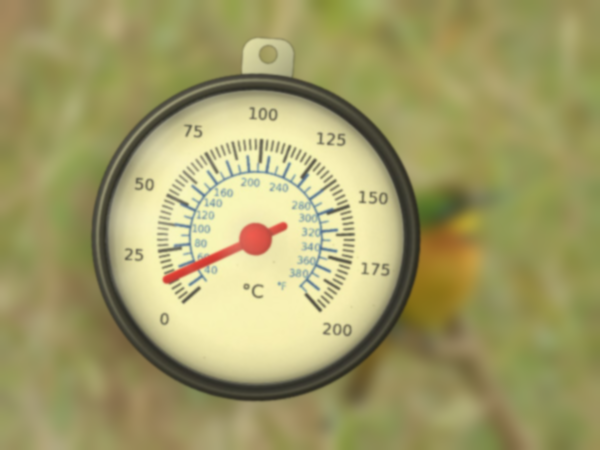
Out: 12.5
